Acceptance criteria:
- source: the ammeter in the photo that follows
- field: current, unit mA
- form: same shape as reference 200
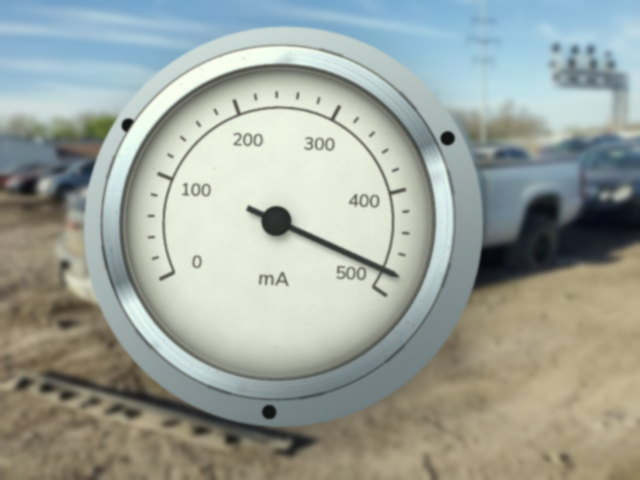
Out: 480
